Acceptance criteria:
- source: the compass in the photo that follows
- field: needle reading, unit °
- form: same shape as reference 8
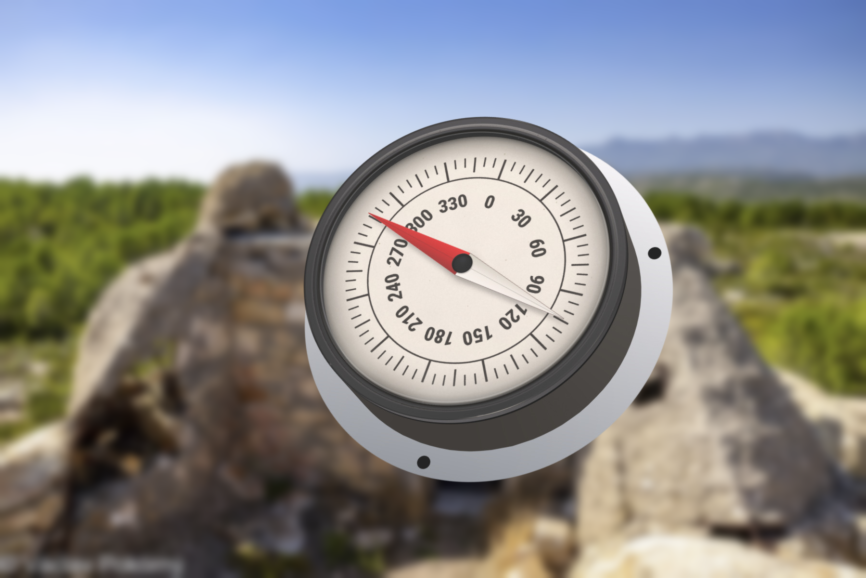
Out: 285
